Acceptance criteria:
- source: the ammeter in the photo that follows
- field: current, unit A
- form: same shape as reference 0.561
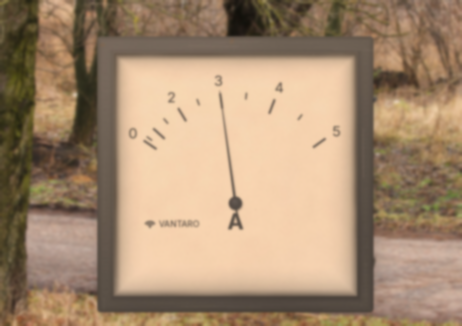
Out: 3
